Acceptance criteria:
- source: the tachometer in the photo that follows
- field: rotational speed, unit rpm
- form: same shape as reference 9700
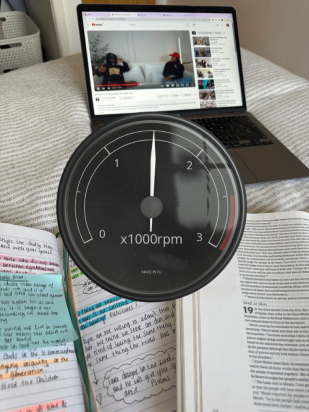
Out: 1500
